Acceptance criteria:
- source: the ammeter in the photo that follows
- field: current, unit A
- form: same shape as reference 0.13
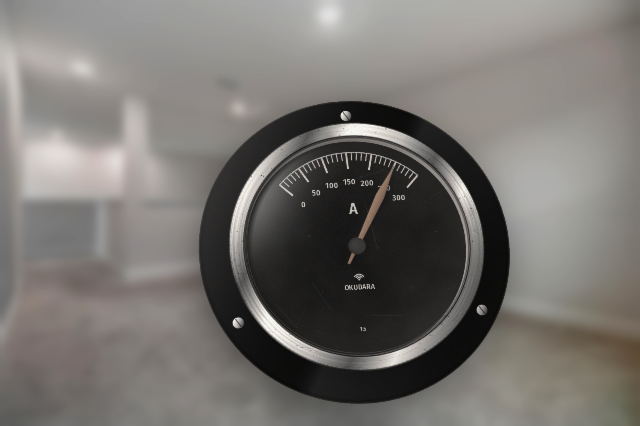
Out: 250
